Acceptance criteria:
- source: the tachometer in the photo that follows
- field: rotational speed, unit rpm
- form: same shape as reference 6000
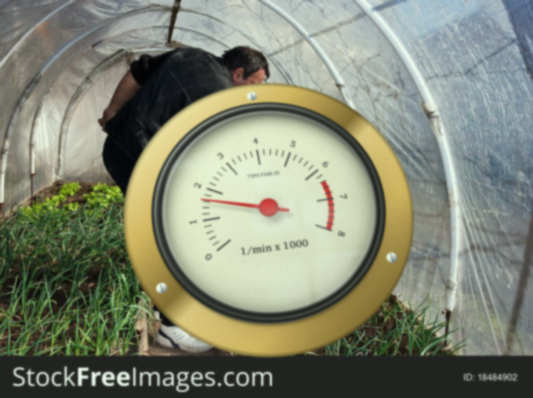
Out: 1600
